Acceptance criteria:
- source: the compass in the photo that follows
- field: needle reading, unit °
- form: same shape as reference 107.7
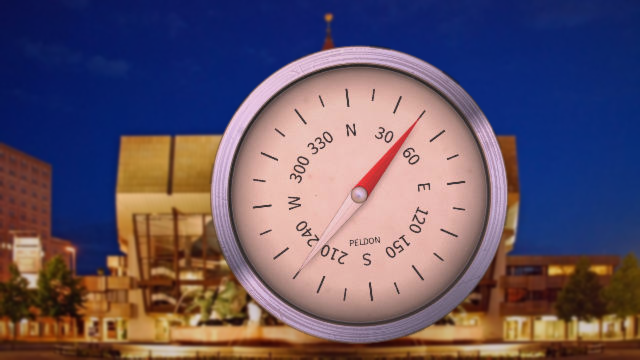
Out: 45
